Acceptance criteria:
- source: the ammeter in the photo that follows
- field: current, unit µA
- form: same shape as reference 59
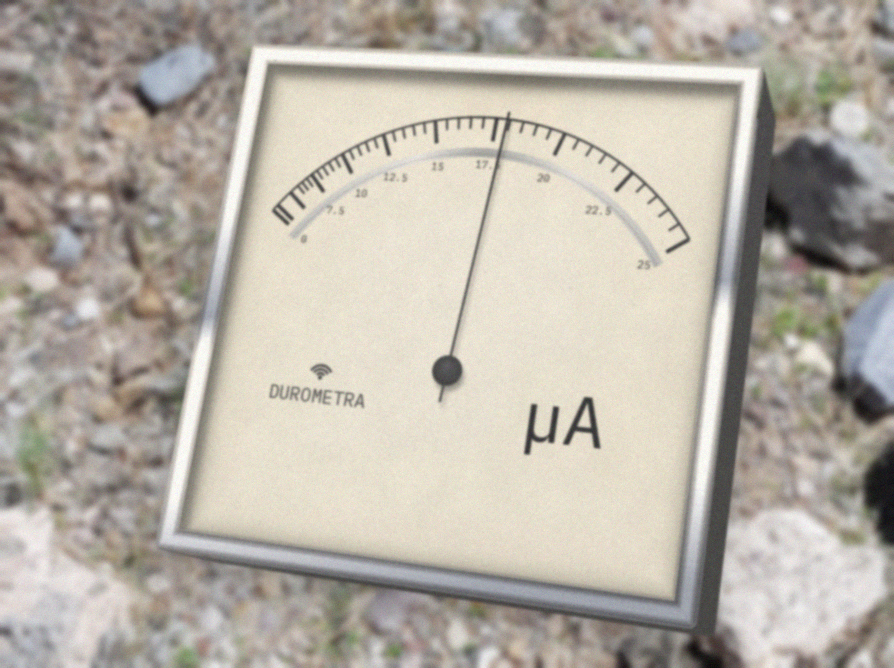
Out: 18
